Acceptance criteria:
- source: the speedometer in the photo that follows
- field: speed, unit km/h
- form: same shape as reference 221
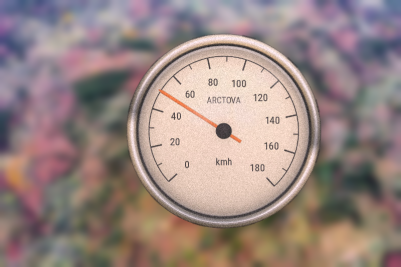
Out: 50
